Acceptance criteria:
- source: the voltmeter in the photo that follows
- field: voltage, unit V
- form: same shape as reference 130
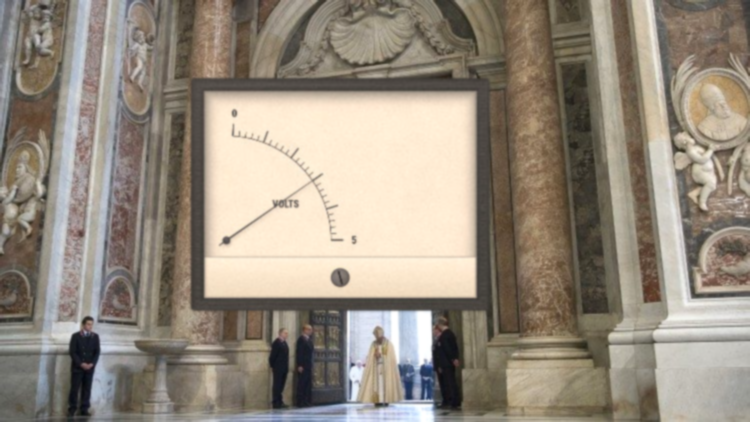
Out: 3
